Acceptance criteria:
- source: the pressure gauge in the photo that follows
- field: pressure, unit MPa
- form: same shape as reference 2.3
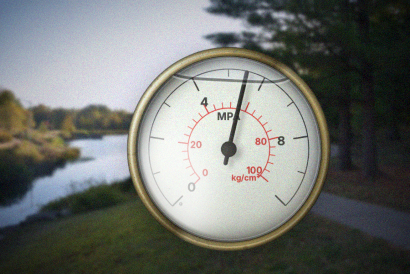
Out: 5.5
